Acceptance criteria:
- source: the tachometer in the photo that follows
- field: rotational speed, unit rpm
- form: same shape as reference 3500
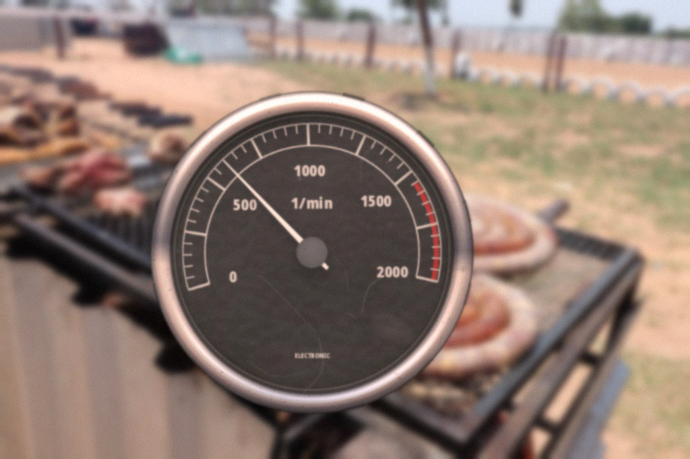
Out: 600
